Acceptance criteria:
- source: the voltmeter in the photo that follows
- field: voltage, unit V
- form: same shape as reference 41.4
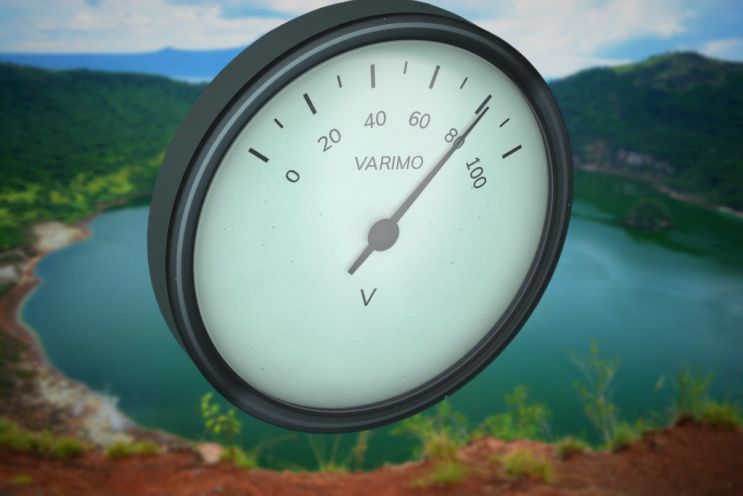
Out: 80
